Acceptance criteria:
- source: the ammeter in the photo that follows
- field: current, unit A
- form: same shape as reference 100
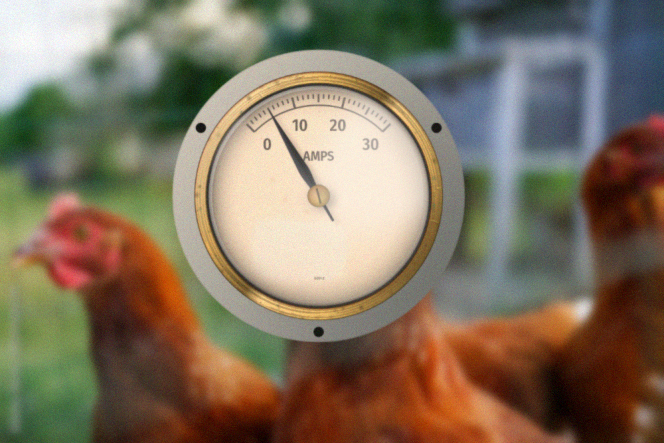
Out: 5
